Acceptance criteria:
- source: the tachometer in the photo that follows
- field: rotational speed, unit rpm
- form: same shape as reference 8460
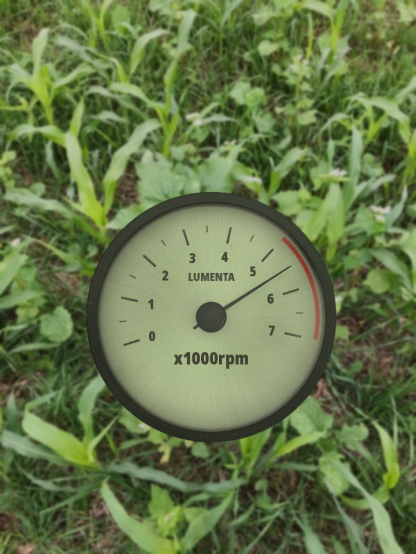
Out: 5500
